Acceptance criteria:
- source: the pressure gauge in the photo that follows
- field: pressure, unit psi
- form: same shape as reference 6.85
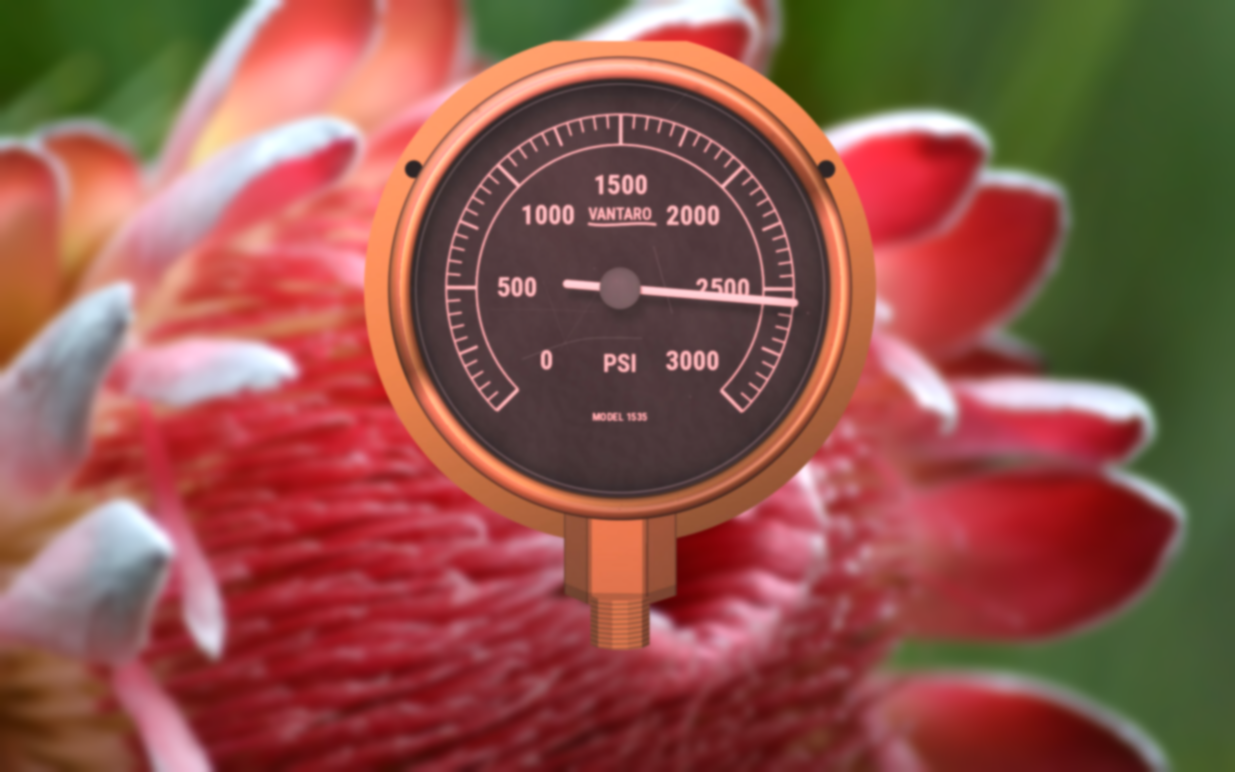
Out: 2550
